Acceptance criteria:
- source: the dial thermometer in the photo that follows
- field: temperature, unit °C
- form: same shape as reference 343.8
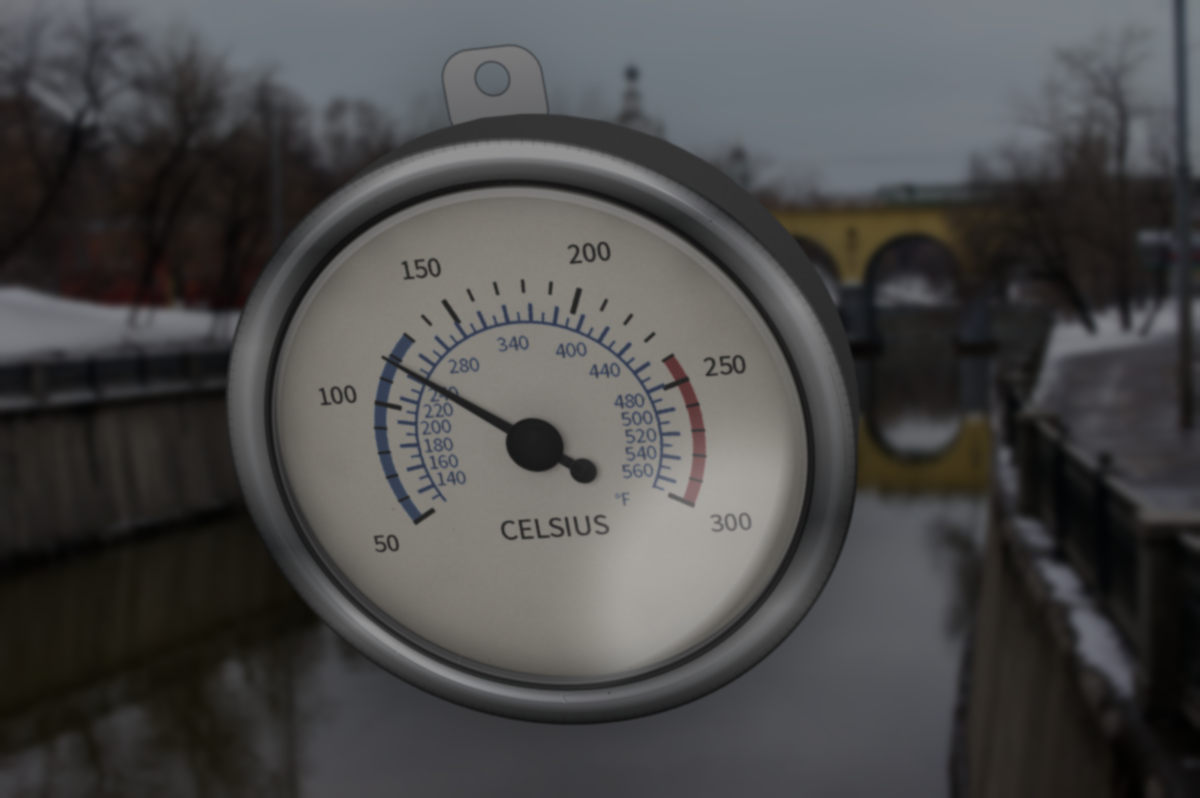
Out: 120
